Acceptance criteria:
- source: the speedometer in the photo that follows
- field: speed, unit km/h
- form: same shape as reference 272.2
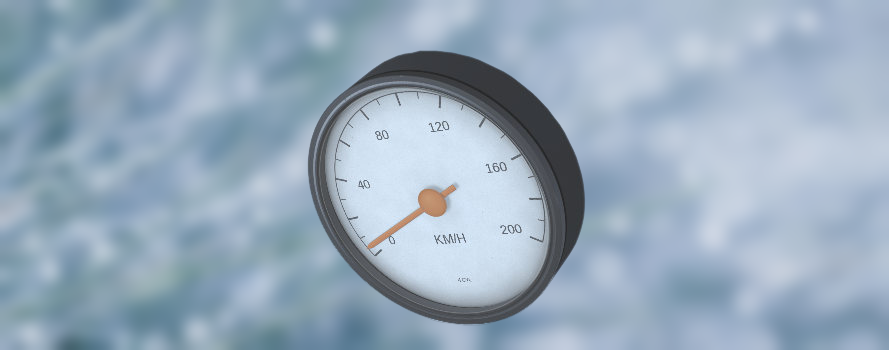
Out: 5
